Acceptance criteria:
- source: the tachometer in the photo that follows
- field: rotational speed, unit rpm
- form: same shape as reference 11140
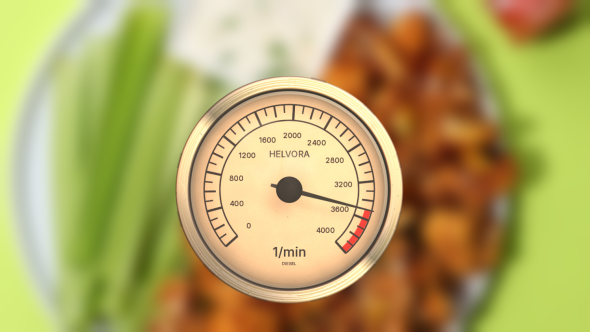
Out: 3500
